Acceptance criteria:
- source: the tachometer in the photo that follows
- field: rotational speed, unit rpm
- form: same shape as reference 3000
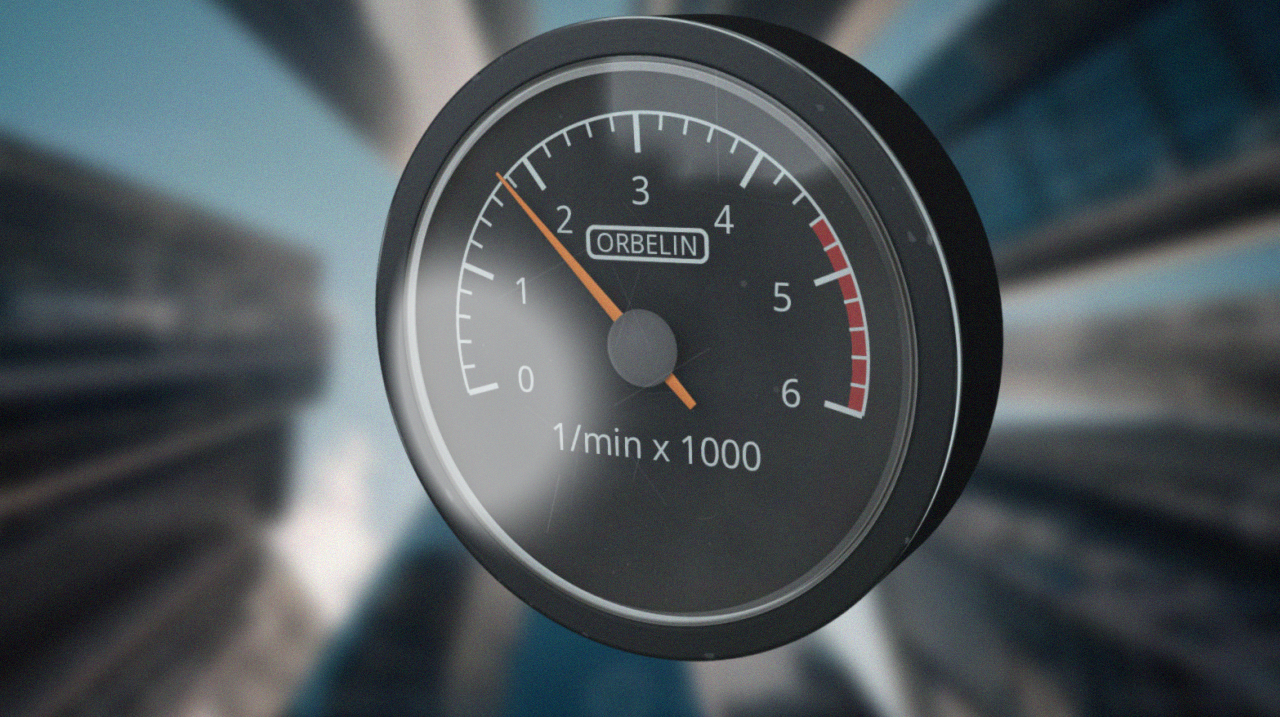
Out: 1800
